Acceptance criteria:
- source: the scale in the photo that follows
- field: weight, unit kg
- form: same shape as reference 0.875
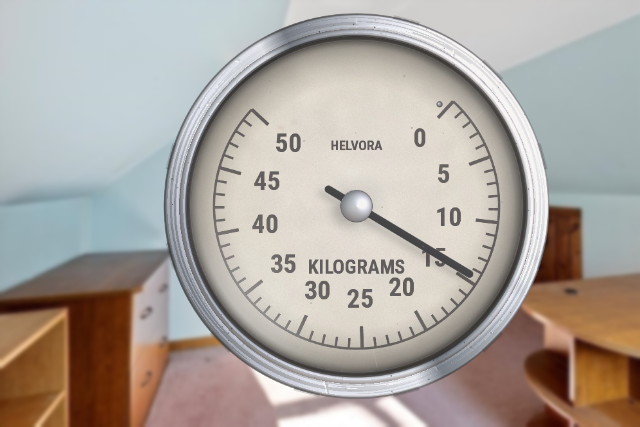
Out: 14.5
